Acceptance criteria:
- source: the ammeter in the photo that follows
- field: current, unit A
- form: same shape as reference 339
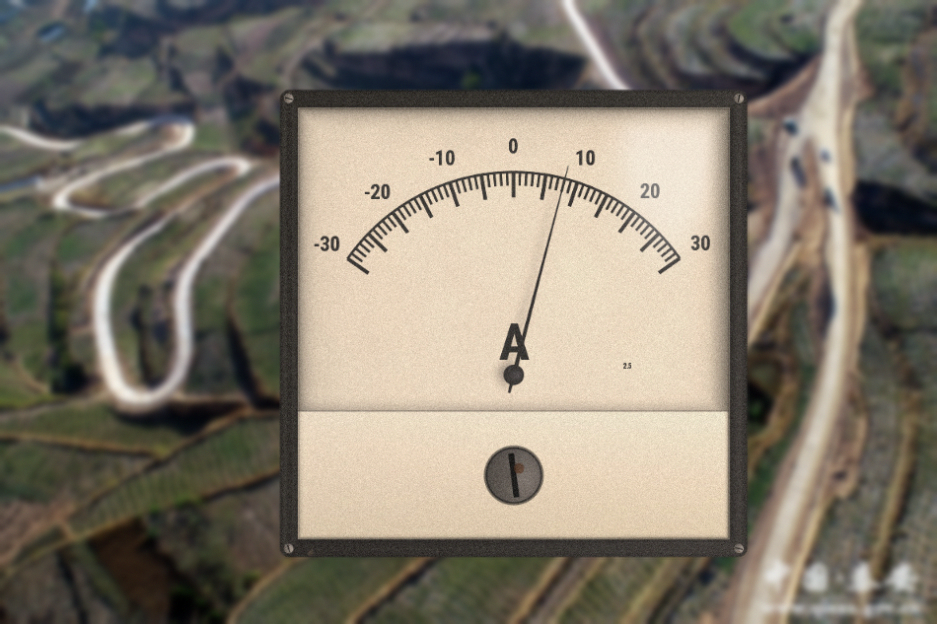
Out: 8
